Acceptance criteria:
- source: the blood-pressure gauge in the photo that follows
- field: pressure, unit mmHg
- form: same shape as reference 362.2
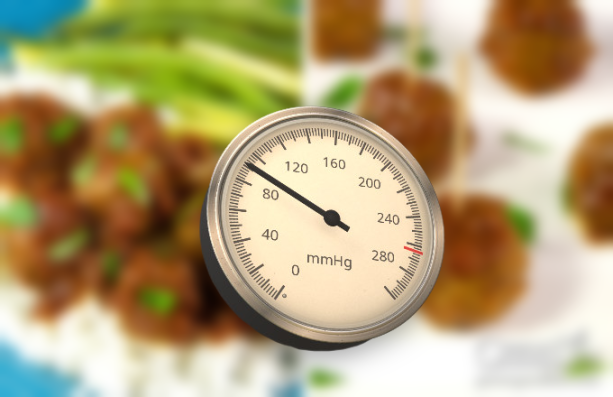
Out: 90
